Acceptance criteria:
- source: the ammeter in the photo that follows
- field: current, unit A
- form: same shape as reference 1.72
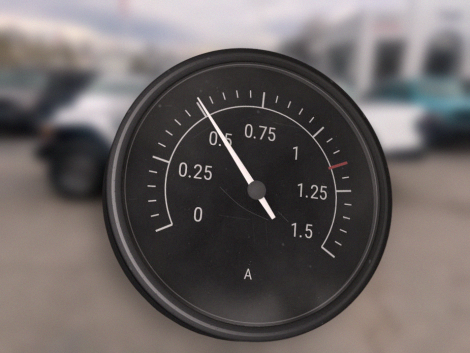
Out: 0.5
